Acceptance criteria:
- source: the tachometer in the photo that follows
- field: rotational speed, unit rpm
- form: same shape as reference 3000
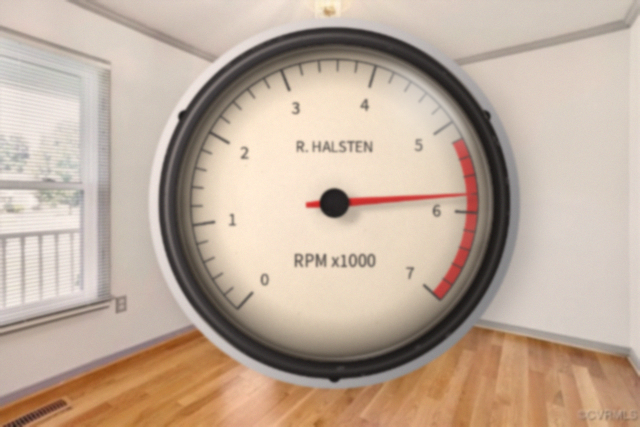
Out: 5800
